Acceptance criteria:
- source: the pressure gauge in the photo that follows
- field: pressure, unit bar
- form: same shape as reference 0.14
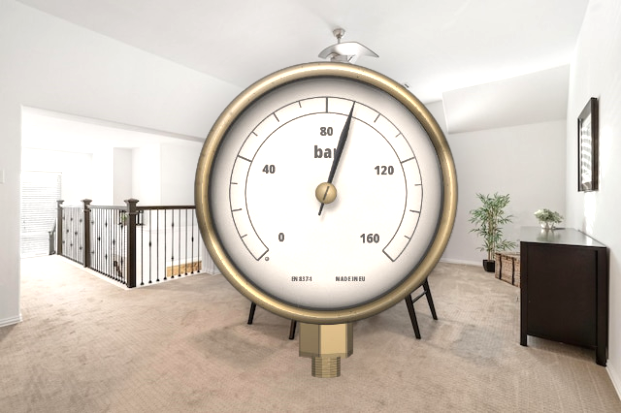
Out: 90
